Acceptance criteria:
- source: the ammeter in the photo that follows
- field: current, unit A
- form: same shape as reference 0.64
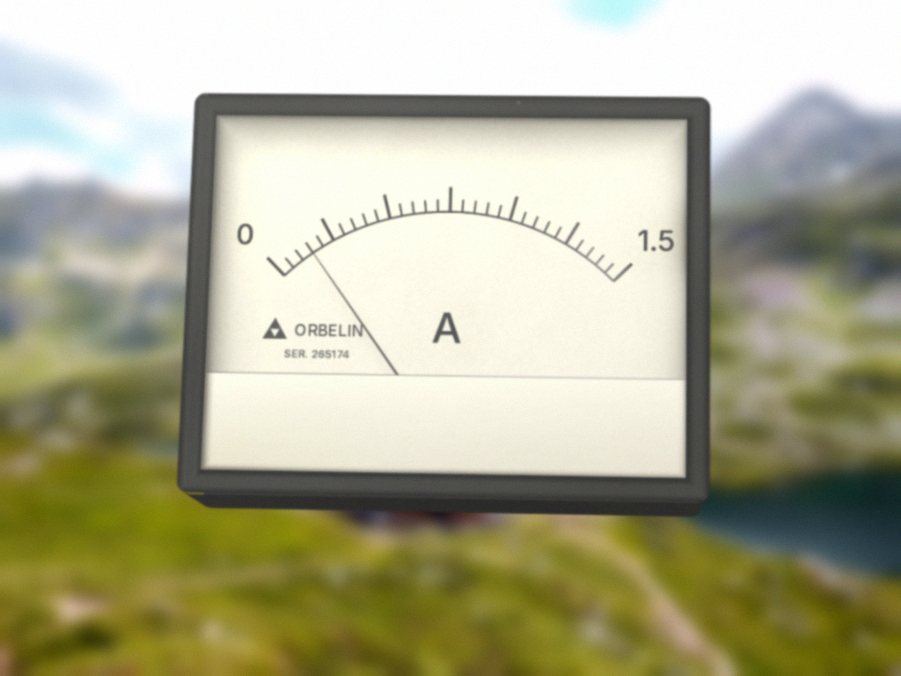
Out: 0.15
